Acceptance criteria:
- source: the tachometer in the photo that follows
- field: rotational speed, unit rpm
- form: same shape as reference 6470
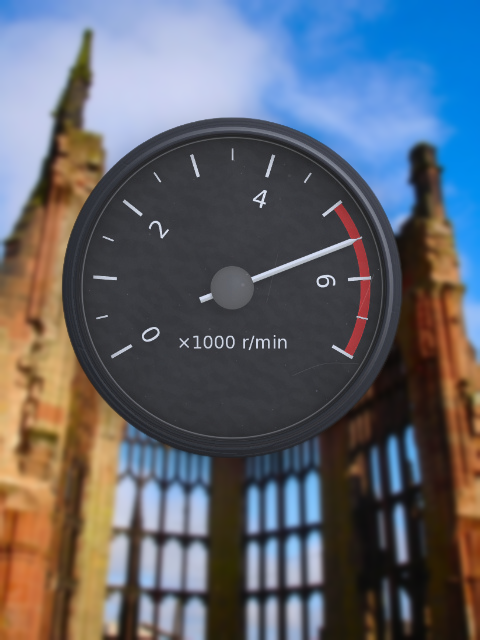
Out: 5500
